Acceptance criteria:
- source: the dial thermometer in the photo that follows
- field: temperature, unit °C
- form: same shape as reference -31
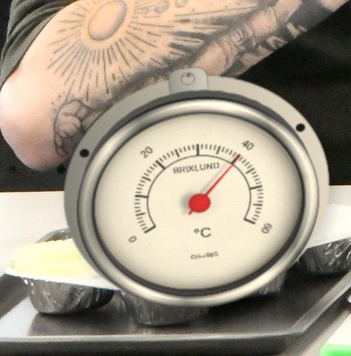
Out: 40
